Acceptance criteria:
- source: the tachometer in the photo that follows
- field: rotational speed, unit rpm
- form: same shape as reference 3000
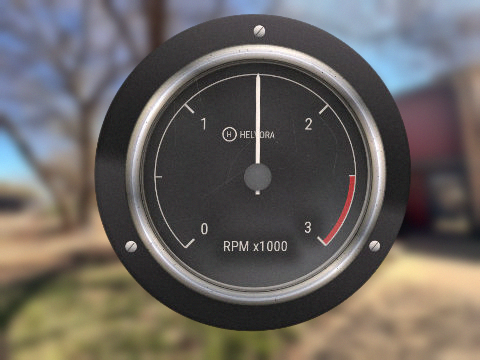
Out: 1500
